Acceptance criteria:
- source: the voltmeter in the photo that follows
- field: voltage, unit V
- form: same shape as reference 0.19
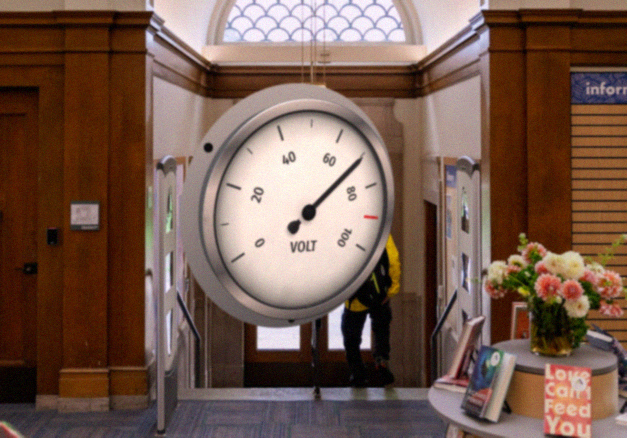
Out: 70
